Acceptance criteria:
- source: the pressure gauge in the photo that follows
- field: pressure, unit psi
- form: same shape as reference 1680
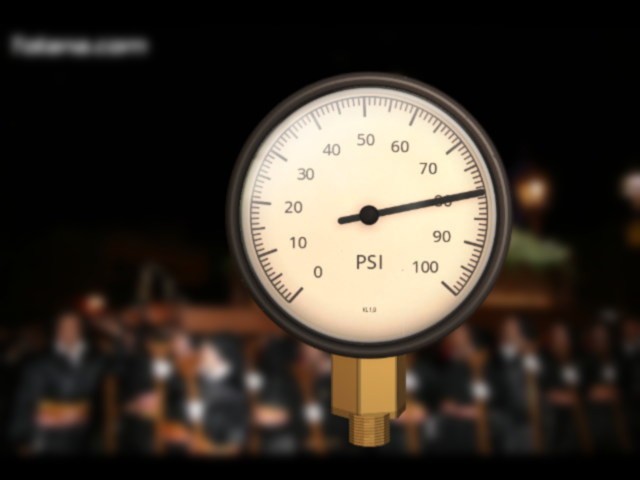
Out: 80
